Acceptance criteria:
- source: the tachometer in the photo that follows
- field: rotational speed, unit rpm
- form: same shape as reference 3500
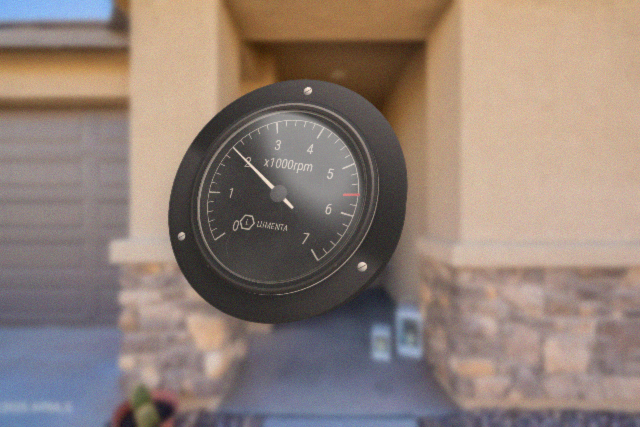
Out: 2000
